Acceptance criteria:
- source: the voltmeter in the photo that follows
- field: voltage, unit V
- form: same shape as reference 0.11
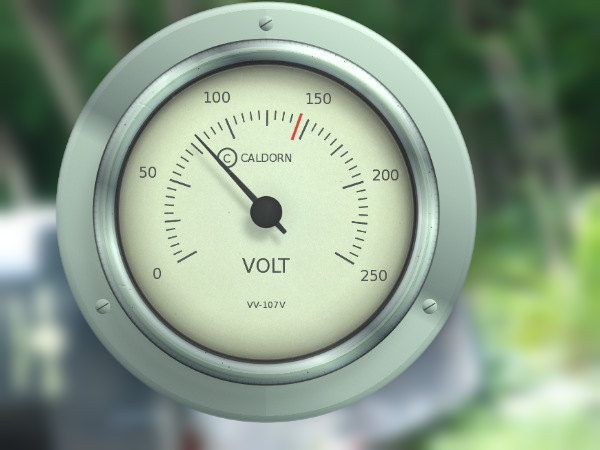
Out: 80
